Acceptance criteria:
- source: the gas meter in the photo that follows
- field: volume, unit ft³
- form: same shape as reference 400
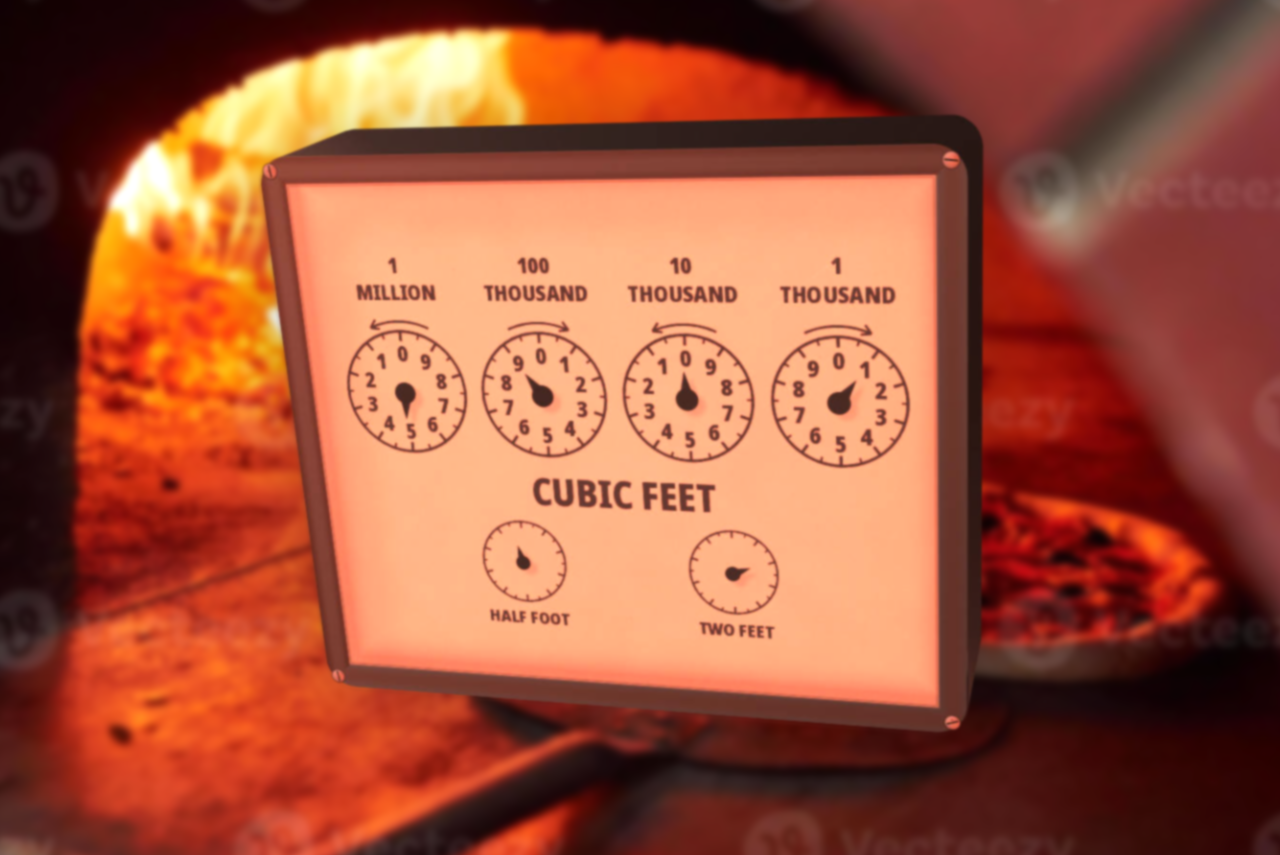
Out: 490100
